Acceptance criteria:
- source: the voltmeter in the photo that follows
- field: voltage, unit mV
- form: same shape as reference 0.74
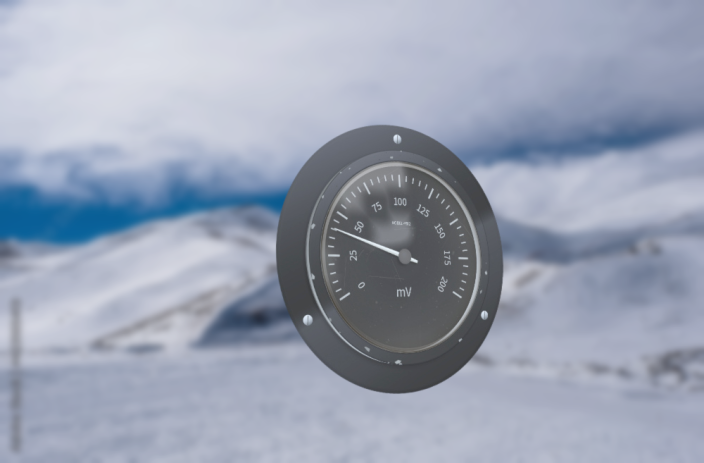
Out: 40
